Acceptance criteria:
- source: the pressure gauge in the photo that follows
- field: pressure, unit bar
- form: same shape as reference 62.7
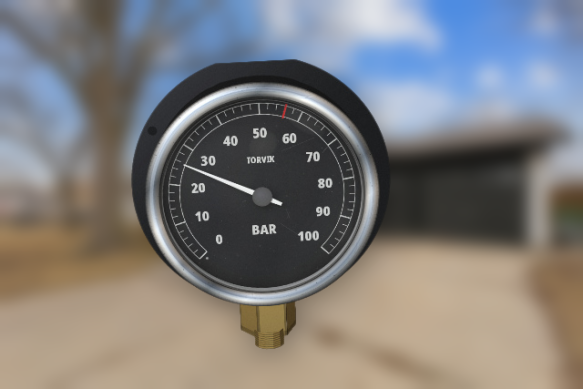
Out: 26
